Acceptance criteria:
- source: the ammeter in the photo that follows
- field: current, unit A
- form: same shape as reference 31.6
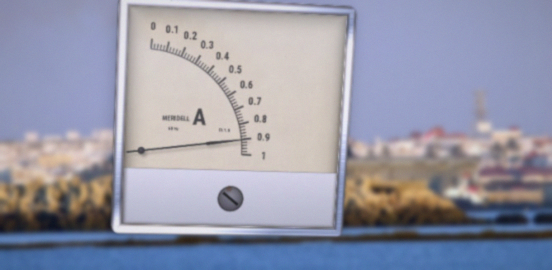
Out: 0.9
